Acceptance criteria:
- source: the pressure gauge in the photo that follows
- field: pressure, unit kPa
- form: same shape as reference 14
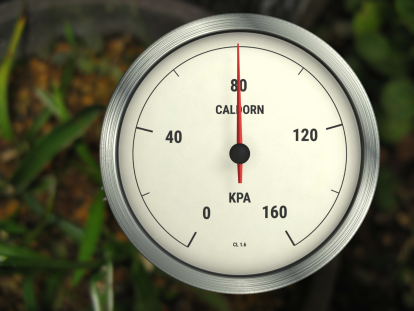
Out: 80
